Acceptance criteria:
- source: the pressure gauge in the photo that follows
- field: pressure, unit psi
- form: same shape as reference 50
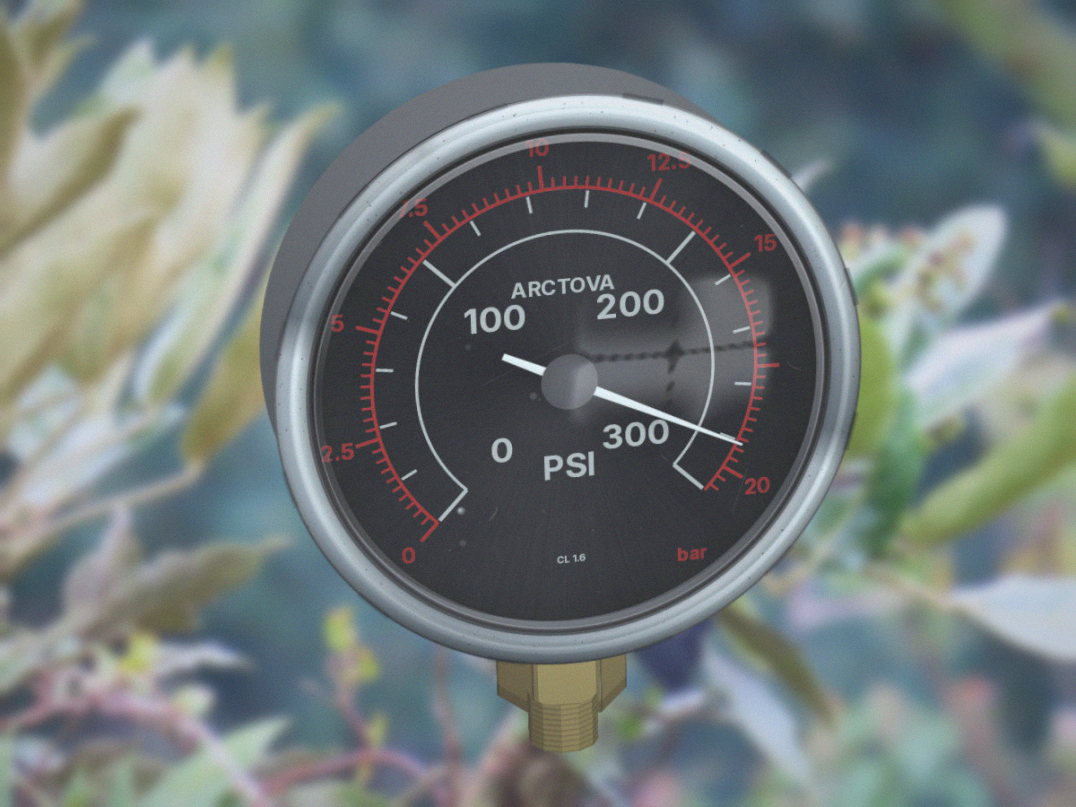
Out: 280
